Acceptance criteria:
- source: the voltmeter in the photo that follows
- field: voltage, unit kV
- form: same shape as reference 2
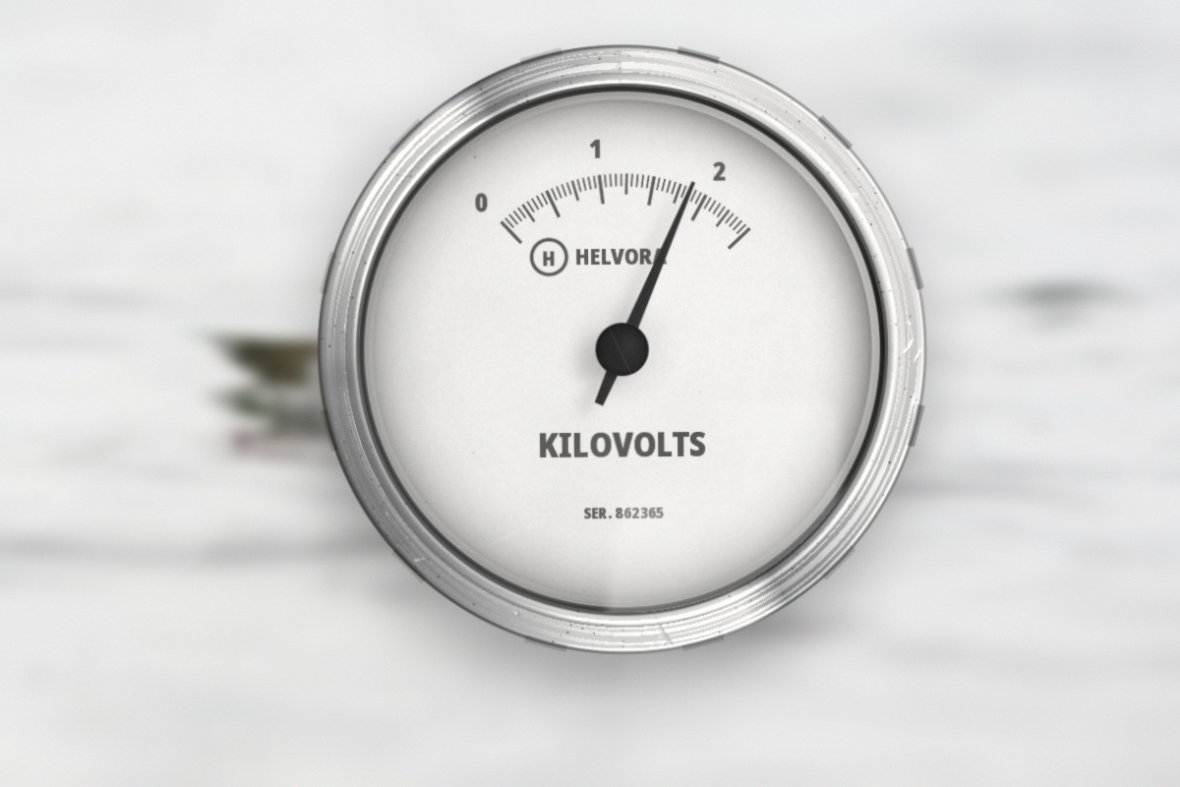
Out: 1.85
